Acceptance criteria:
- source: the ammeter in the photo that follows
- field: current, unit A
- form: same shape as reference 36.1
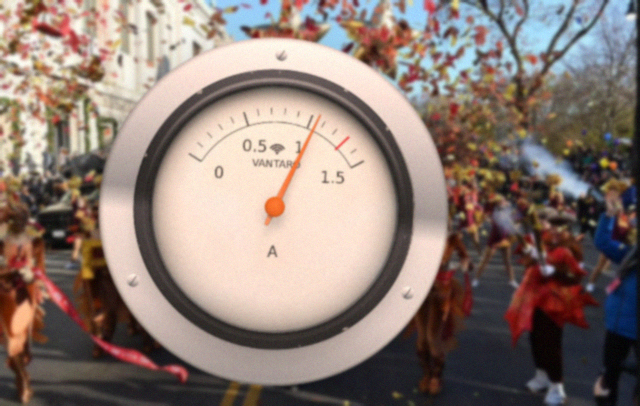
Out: 1.05
